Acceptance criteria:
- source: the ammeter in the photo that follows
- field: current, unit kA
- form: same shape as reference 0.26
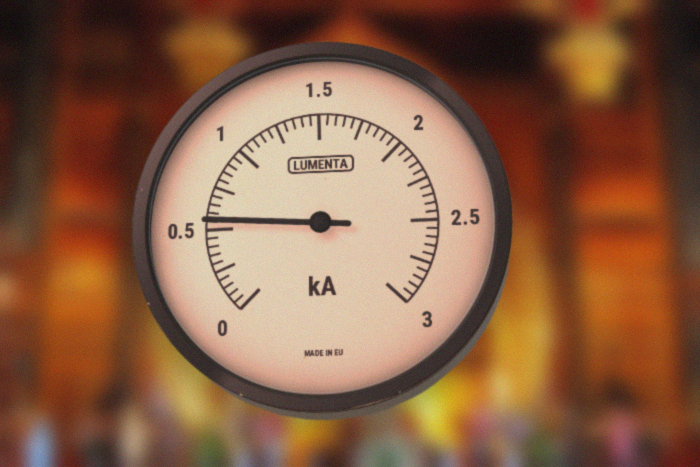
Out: 0.55
